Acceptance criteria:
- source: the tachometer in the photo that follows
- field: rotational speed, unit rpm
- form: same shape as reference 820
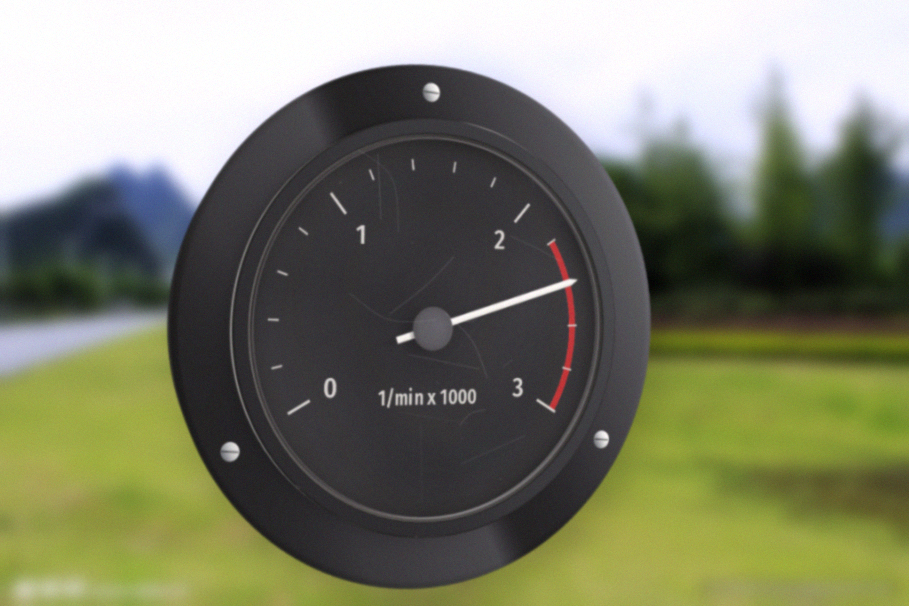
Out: 2400
